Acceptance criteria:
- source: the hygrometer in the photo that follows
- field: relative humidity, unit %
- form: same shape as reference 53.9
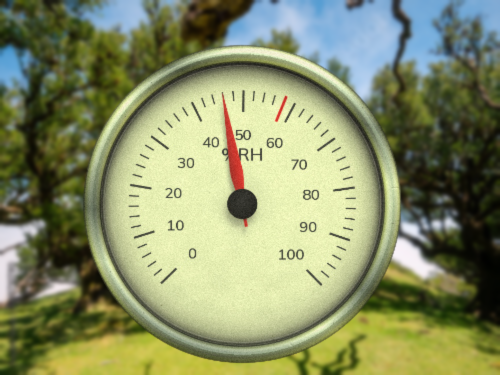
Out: 46
